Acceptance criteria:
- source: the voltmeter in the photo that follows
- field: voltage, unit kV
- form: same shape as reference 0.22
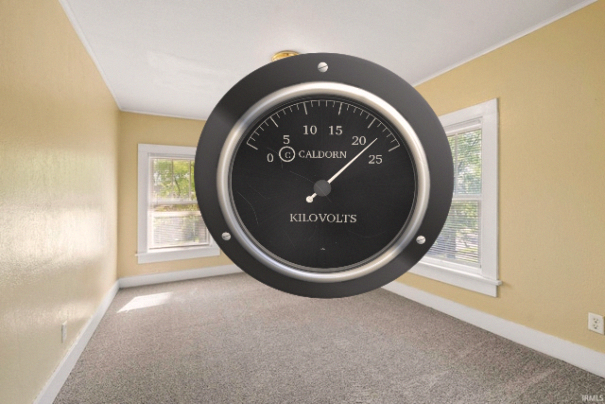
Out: 22
